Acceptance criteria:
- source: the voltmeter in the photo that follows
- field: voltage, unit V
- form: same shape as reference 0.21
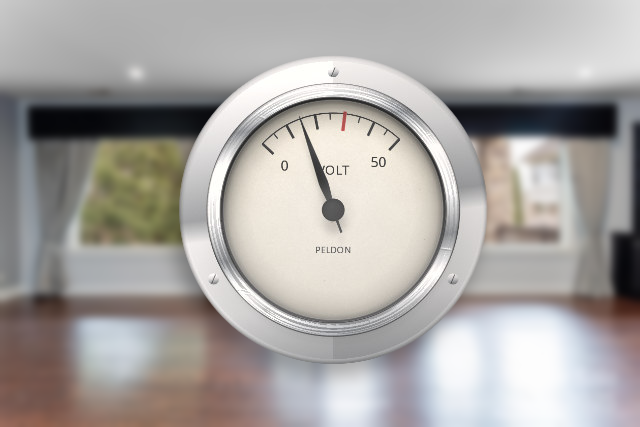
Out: 15
